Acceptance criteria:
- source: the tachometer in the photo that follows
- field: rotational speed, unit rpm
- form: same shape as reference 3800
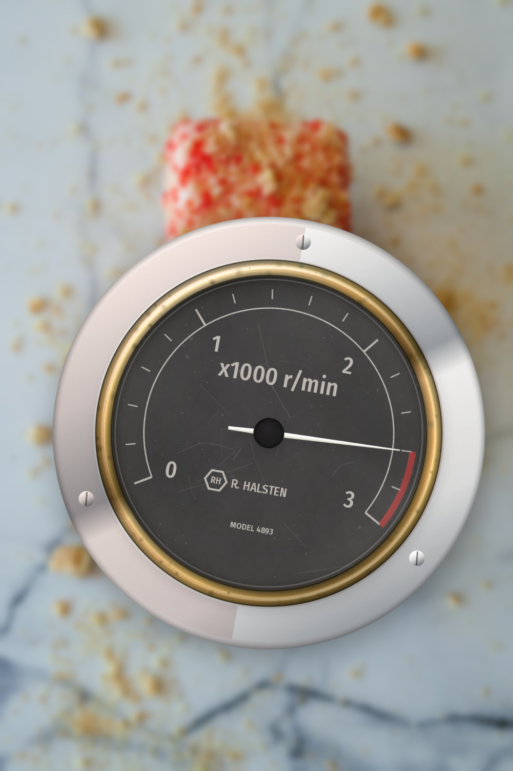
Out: 2600
